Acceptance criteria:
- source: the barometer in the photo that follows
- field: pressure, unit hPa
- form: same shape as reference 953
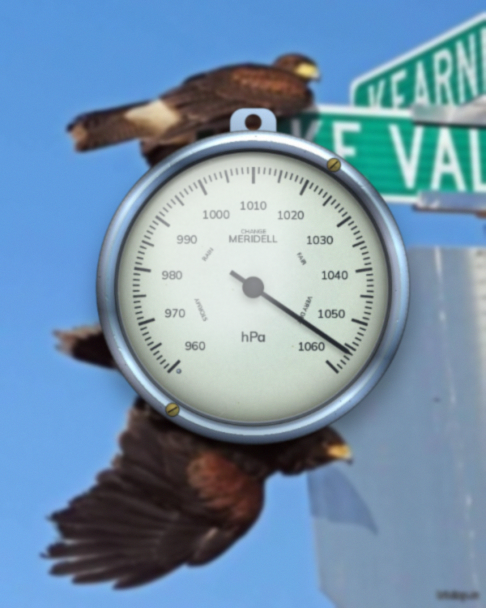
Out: 1056
